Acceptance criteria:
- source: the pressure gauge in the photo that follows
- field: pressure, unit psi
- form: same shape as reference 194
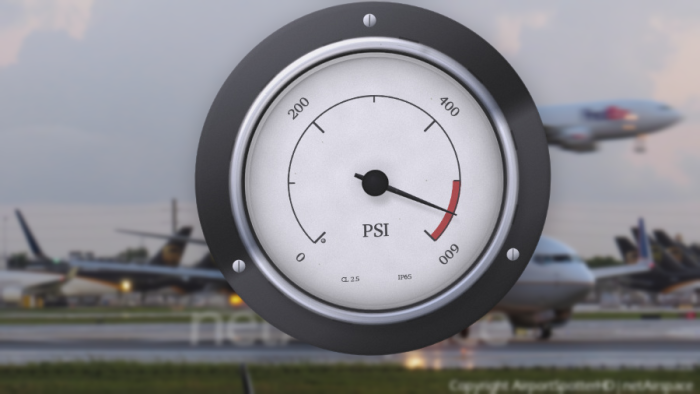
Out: 550
